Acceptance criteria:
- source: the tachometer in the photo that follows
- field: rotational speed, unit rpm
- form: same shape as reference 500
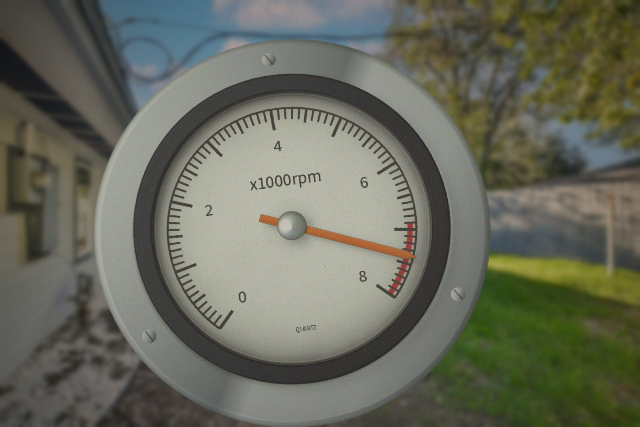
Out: 7400
